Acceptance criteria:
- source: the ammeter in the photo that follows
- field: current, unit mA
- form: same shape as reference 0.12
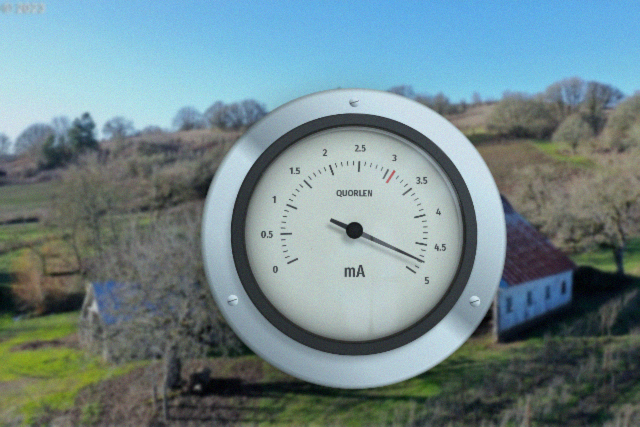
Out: 4.8
